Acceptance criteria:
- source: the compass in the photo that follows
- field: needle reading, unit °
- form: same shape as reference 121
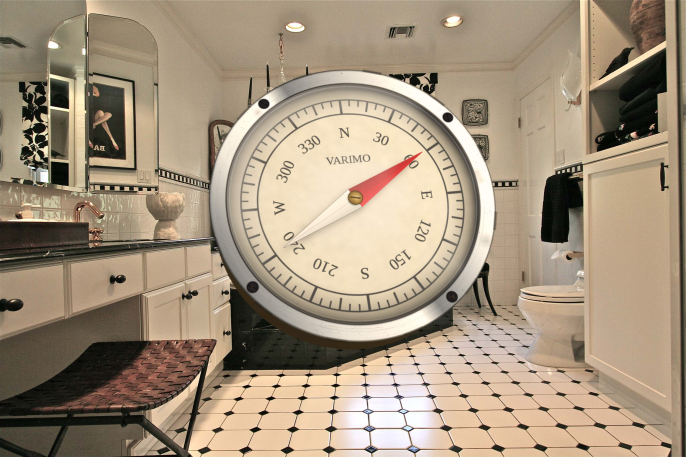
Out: 60
